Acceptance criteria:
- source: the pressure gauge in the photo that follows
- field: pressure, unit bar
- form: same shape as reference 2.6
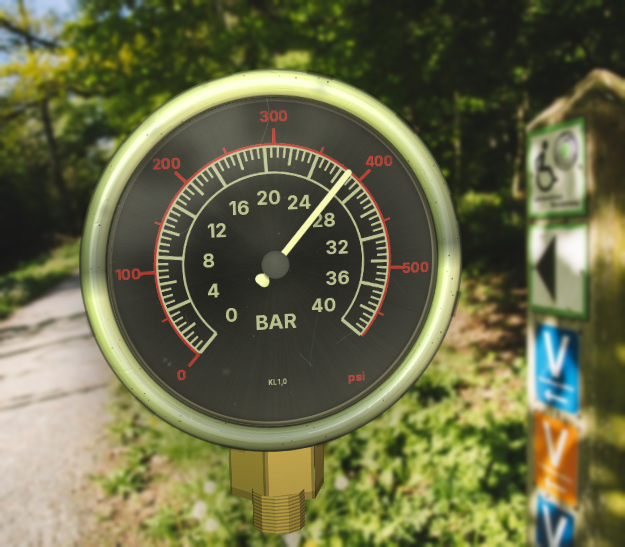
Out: 26.5
